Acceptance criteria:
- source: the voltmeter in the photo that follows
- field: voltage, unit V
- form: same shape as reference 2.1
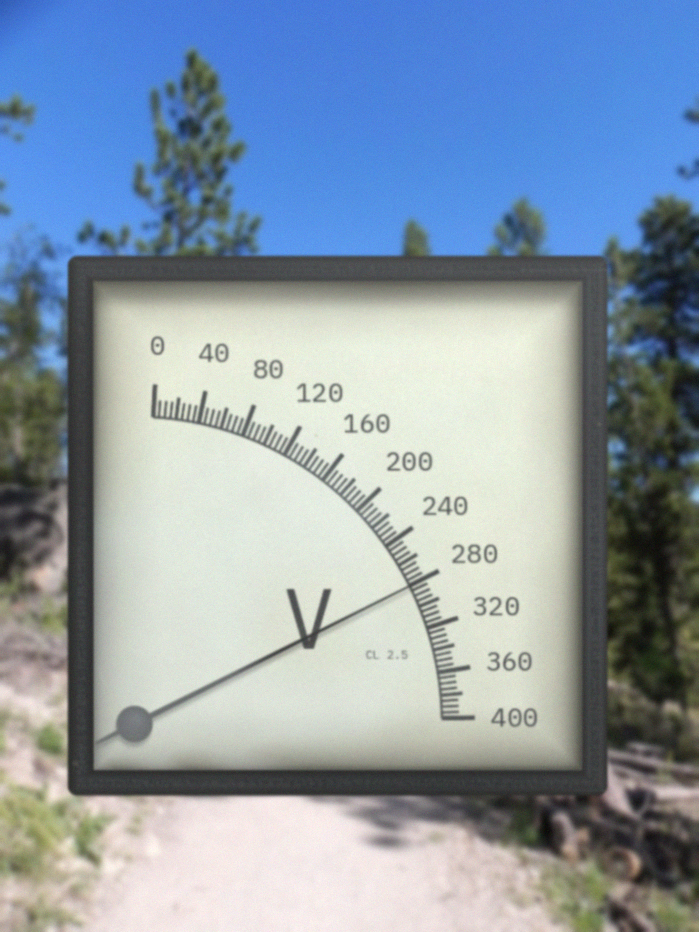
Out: 280
